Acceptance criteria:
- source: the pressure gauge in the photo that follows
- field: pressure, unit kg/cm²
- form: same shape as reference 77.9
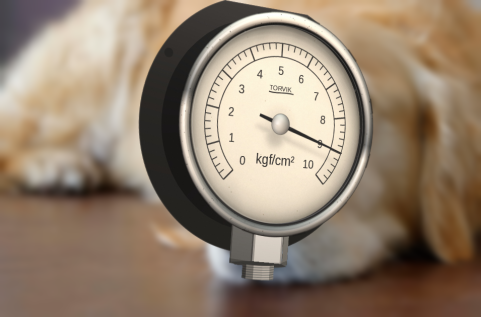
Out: 9
